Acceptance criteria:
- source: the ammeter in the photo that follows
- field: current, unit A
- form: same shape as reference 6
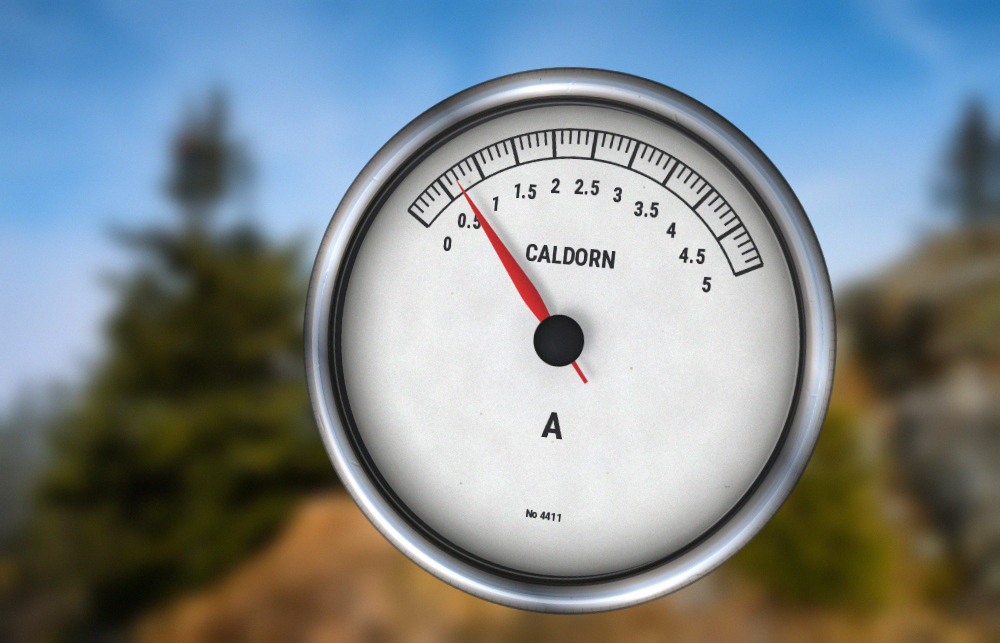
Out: 0.7
